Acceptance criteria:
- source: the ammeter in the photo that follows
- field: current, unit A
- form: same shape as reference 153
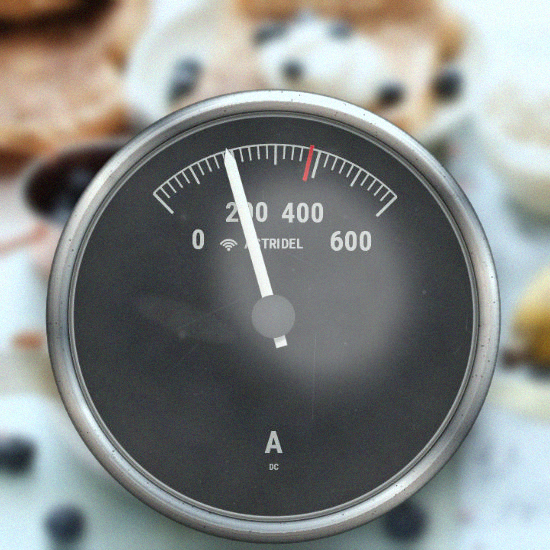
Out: 190
